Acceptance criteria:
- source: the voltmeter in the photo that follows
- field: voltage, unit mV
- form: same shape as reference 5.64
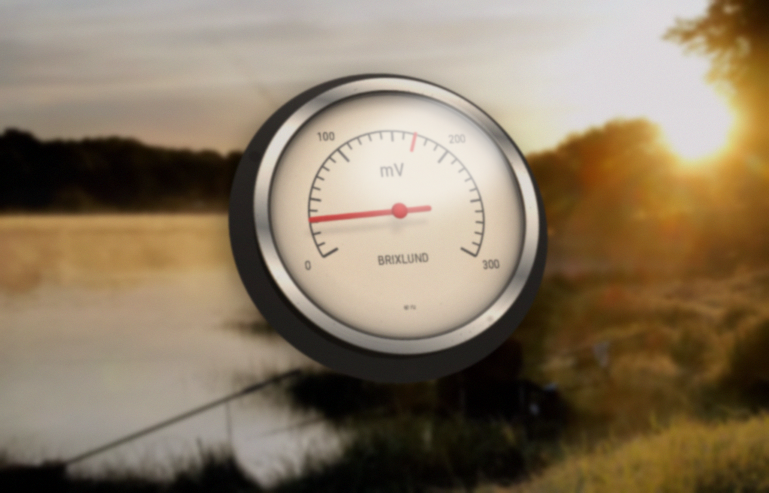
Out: 30
